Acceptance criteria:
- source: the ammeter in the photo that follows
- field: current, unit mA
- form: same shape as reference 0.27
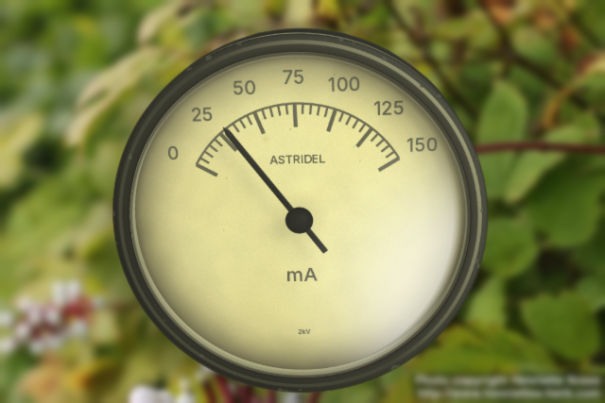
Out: 30
